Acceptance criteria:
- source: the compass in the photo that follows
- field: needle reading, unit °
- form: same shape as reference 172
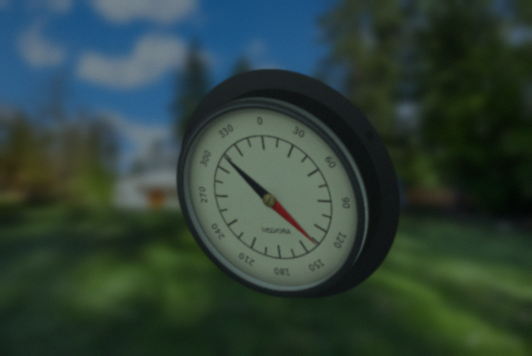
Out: 135
